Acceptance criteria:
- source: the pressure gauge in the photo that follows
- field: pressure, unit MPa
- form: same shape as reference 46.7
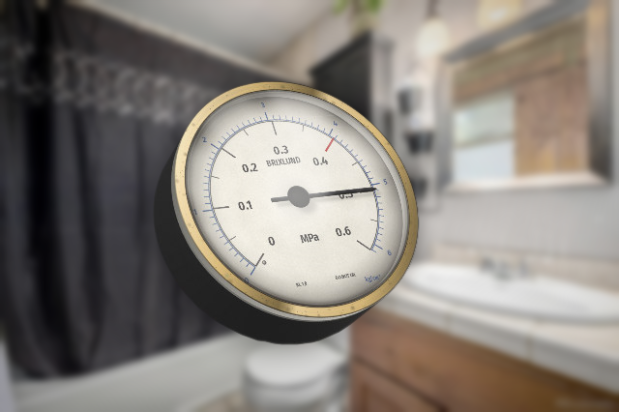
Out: 0.5
